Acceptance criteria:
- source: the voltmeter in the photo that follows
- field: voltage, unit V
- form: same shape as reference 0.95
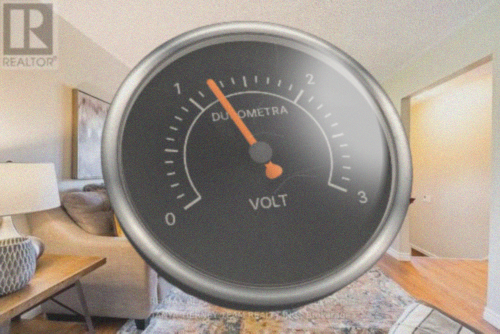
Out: 1.2
